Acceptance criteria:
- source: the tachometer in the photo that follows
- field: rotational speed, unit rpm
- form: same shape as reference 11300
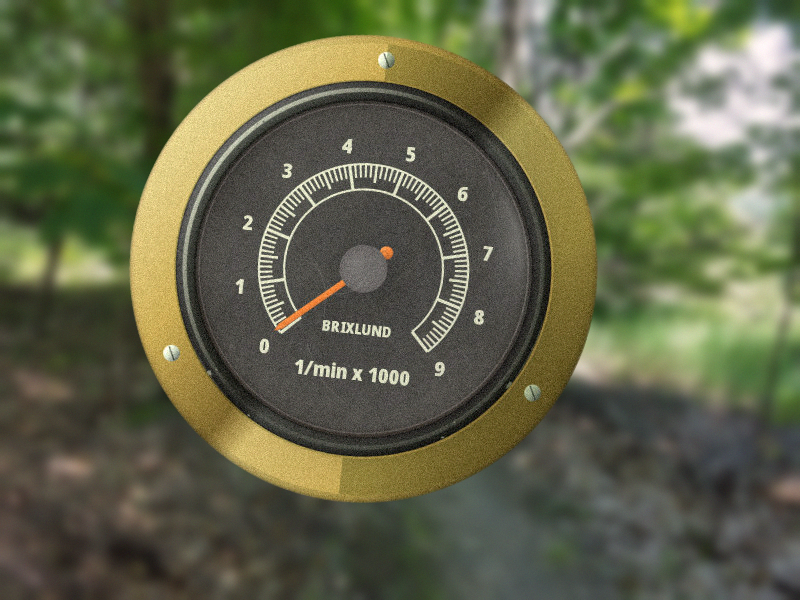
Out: 100
